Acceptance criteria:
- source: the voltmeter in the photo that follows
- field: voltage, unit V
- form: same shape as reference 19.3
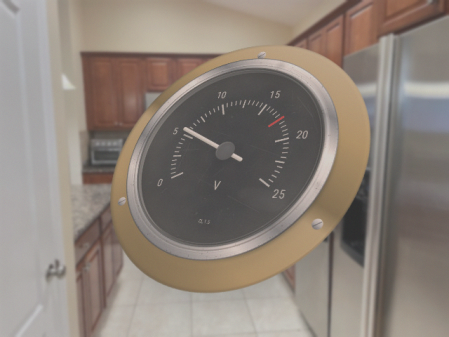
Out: 5.5
